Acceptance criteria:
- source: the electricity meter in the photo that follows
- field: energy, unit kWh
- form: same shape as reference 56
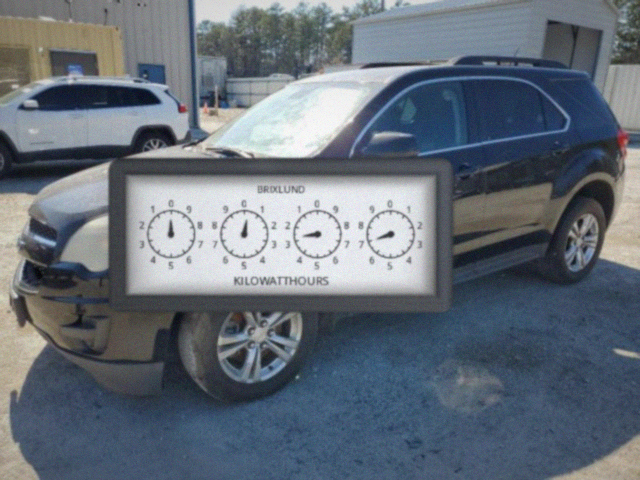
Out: 27
